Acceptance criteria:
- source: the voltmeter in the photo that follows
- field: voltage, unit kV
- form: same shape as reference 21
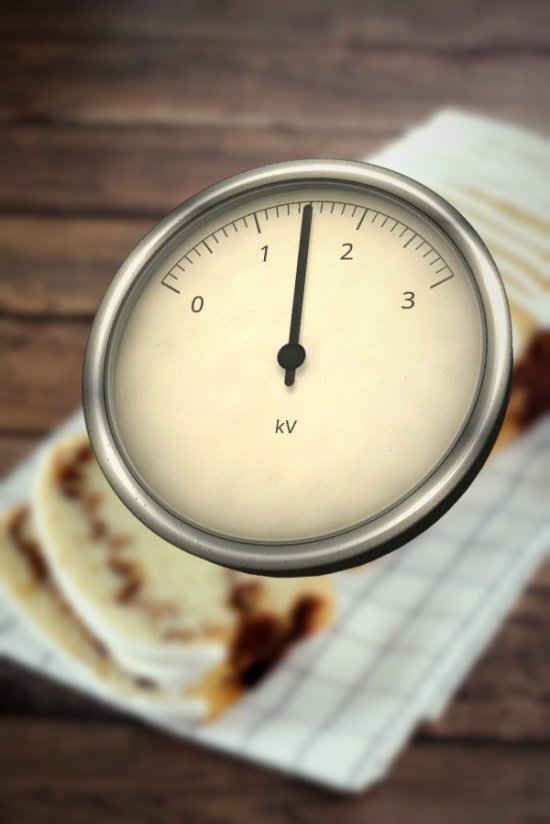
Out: 1.5
